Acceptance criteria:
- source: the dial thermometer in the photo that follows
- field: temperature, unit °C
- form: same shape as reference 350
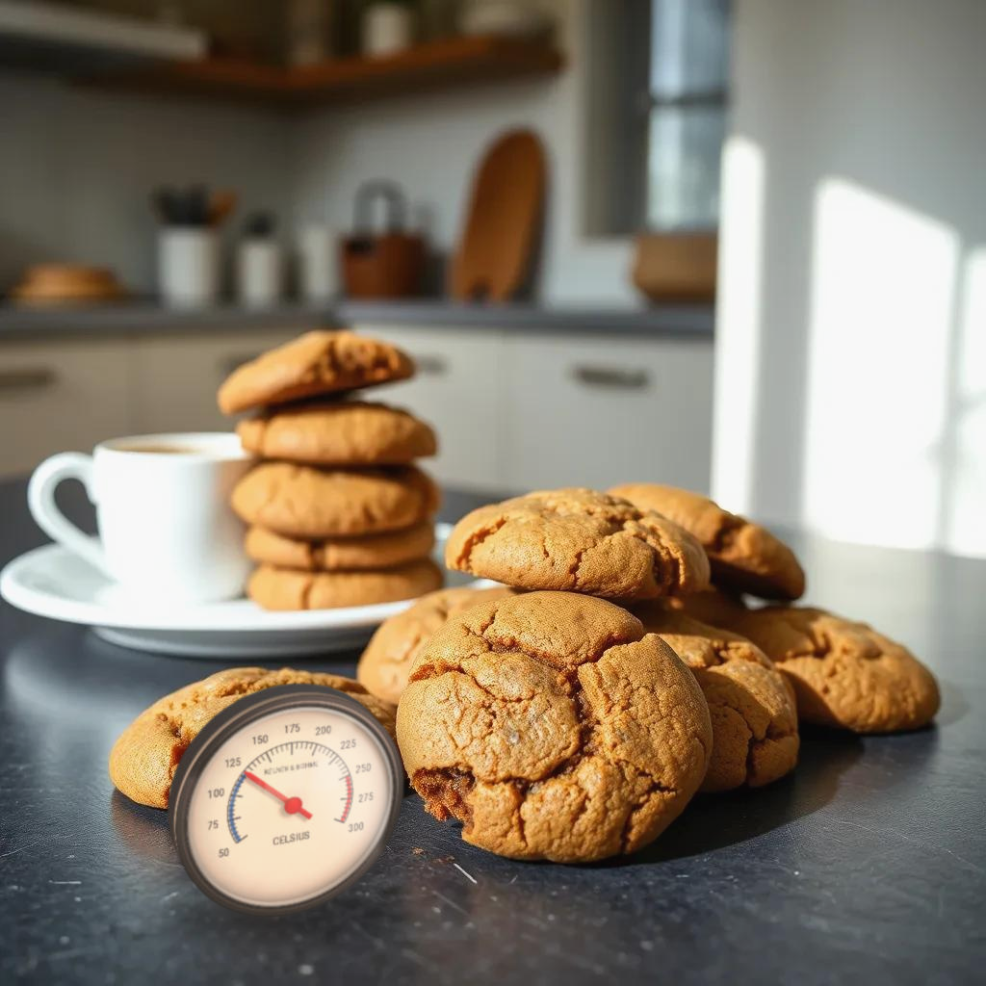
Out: 125
